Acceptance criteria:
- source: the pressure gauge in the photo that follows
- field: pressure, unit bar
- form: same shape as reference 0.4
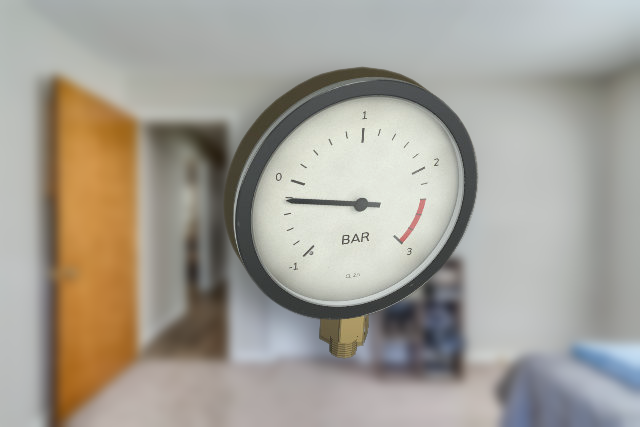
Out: -0.2
